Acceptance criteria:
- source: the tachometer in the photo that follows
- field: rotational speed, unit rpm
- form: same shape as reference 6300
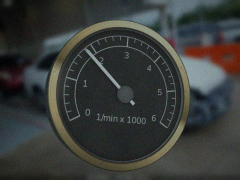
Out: 1800
